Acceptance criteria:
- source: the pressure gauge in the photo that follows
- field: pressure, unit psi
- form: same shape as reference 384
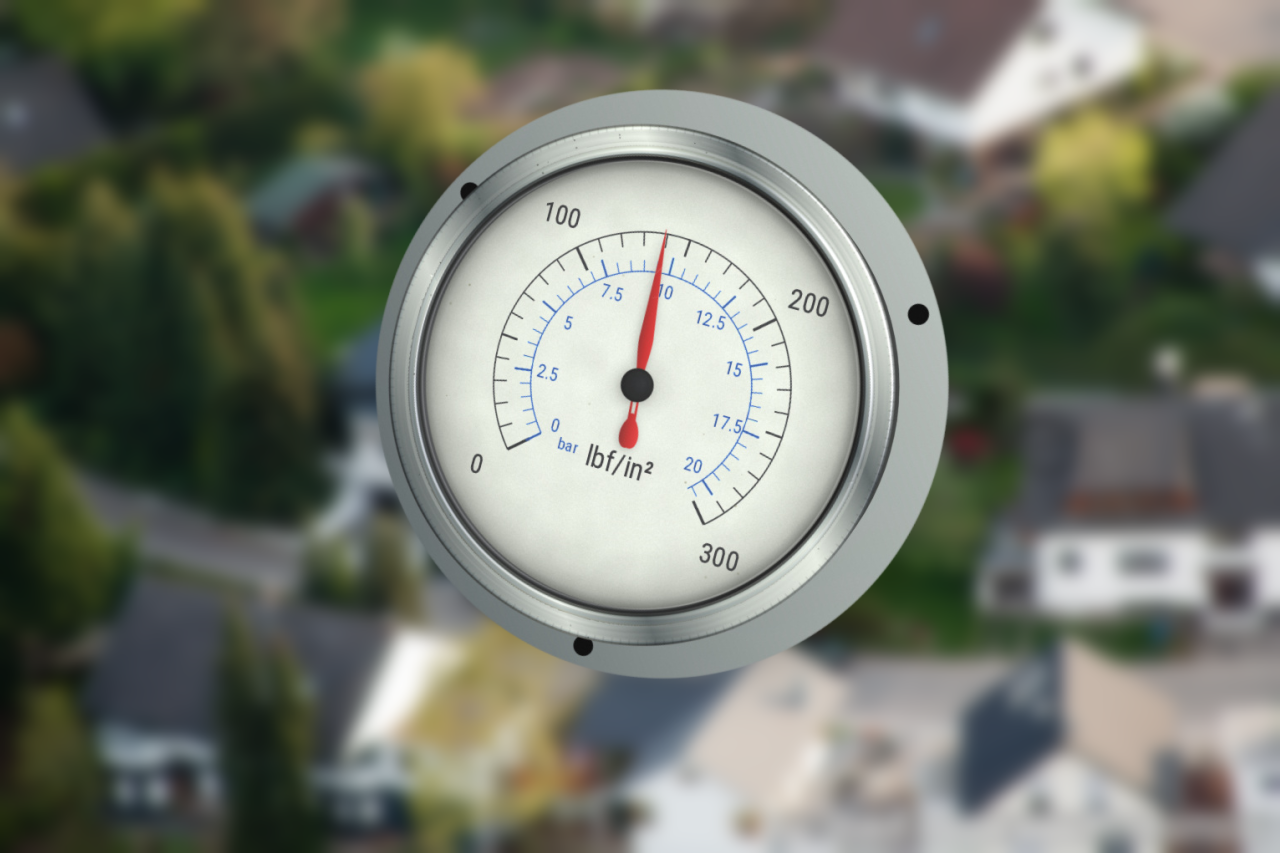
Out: 140
